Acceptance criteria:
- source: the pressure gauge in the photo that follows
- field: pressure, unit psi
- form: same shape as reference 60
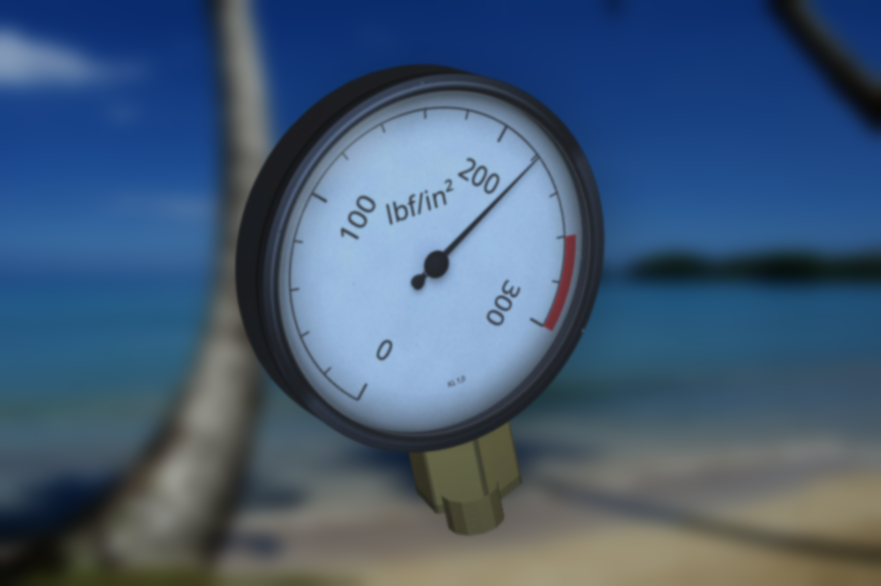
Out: 220
